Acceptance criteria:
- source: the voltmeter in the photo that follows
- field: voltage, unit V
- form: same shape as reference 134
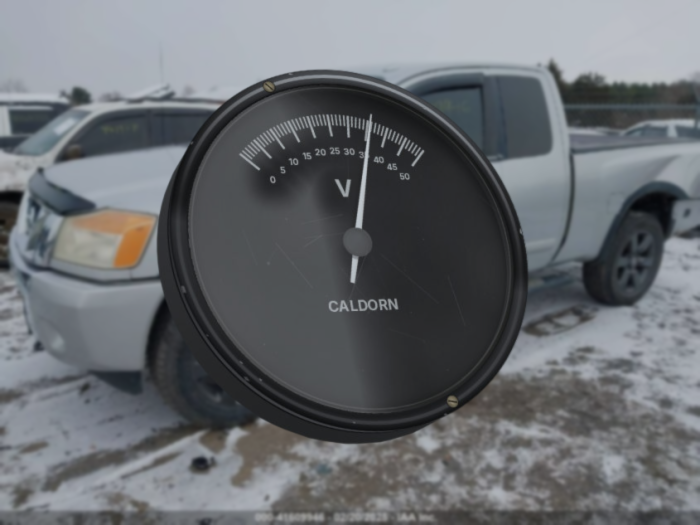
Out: 35
